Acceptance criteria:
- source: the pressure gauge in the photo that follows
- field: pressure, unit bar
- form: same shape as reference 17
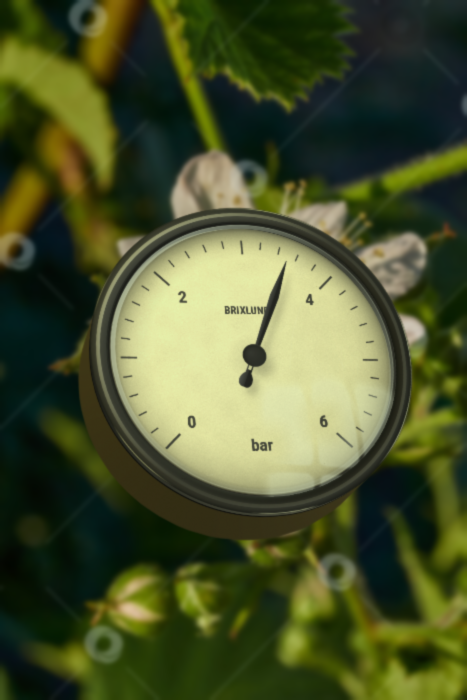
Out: 3.5
